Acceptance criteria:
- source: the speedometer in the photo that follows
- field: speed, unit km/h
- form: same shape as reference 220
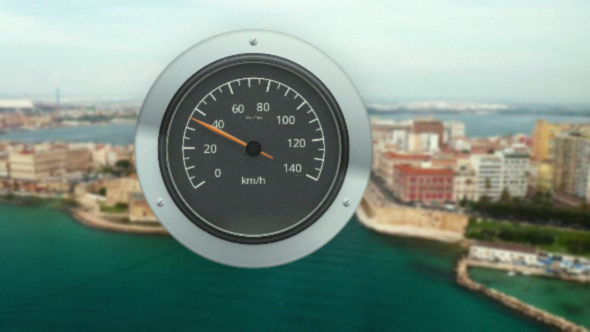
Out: 35
